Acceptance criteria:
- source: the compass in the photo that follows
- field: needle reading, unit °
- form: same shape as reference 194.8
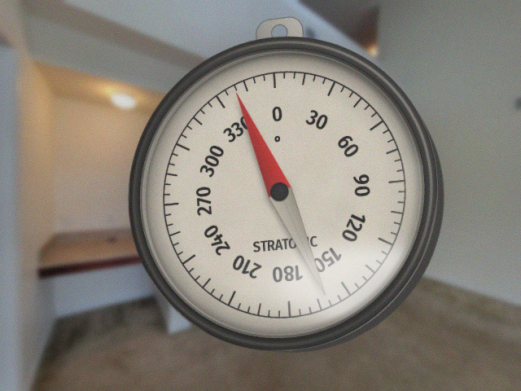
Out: 340
